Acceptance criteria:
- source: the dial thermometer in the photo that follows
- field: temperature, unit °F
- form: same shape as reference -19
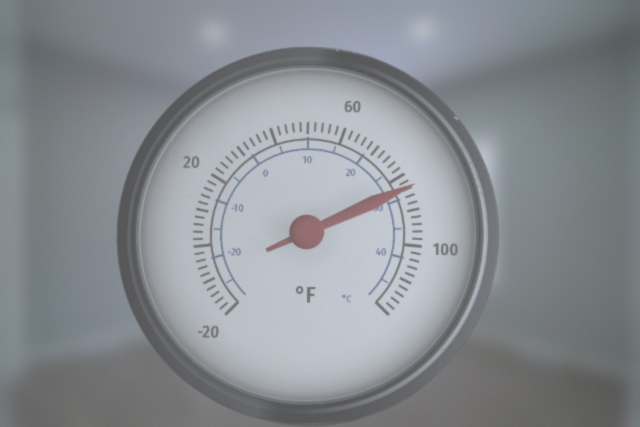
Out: 84
